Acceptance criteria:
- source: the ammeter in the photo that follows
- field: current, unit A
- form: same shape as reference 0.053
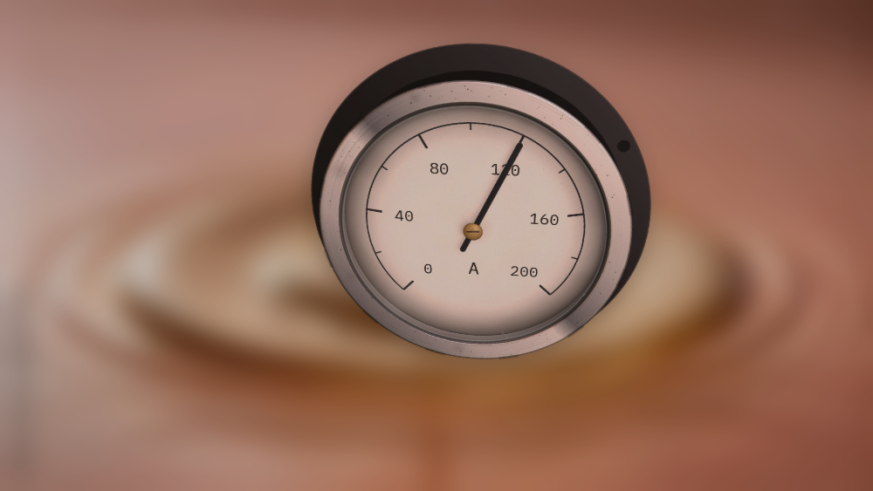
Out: 120
